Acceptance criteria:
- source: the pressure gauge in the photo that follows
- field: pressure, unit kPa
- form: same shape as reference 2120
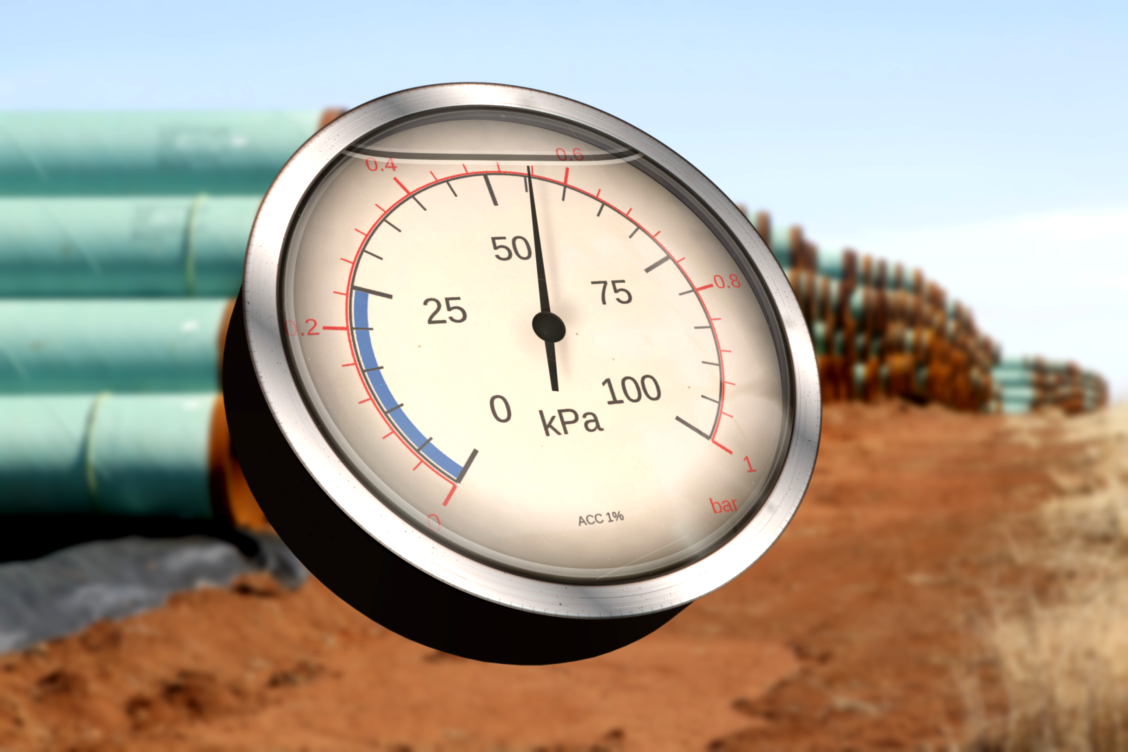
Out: 55
